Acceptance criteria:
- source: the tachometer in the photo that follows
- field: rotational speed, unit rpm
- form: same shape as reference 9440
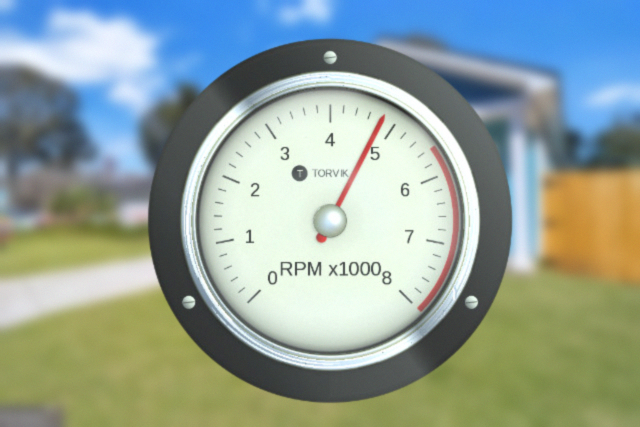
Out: 4800
